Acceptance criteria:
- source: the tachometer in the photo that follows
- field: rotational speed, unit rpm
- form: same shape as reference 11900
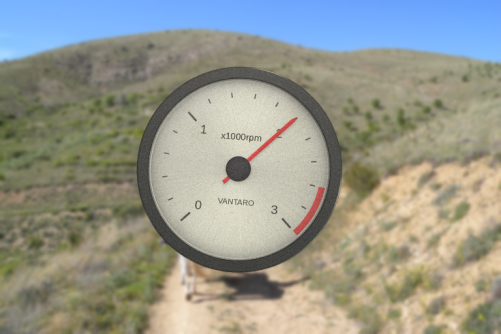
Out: 2000
